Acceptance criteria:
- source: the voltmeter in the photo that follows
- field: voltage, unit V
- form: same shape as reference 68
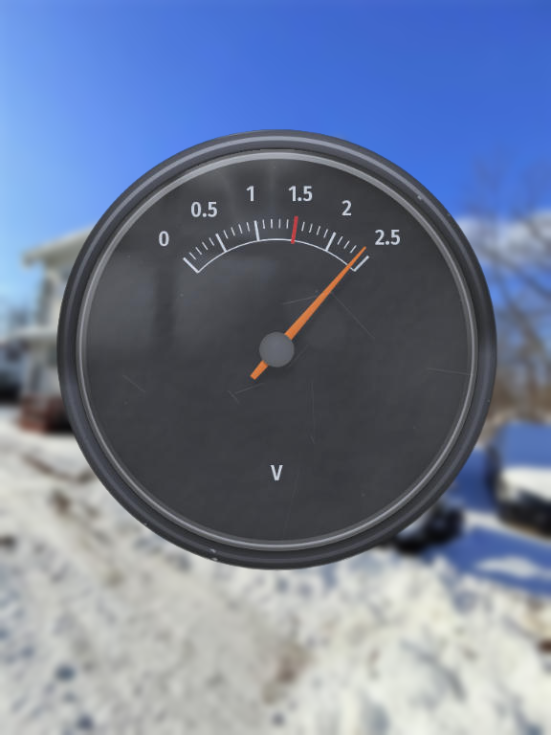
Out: 2.4
